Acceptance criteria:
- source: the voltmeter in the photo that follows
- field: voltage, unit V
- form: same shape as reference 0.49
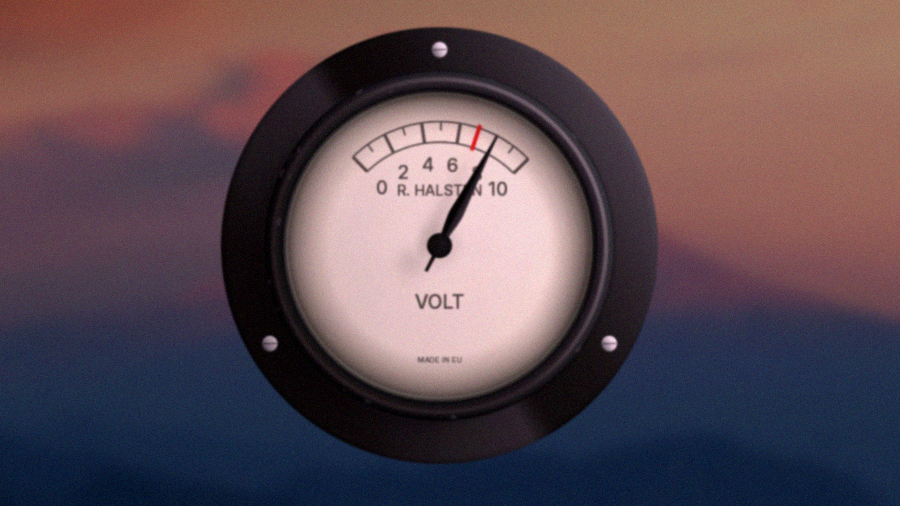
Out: 8
